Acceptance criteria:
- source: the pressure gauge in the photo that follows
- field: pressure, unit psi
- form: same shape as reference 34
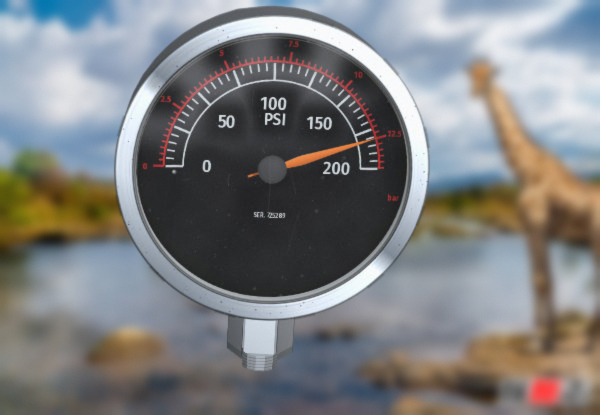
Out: 180
